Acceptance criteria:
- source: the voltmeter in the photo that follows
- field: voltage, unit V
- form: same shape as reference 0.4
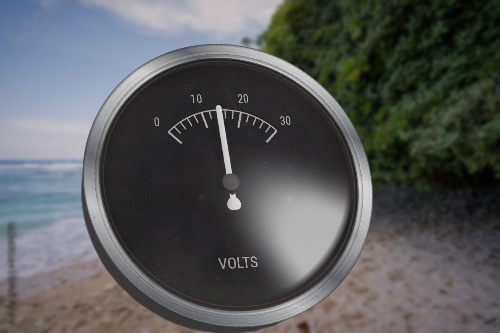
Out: 14
